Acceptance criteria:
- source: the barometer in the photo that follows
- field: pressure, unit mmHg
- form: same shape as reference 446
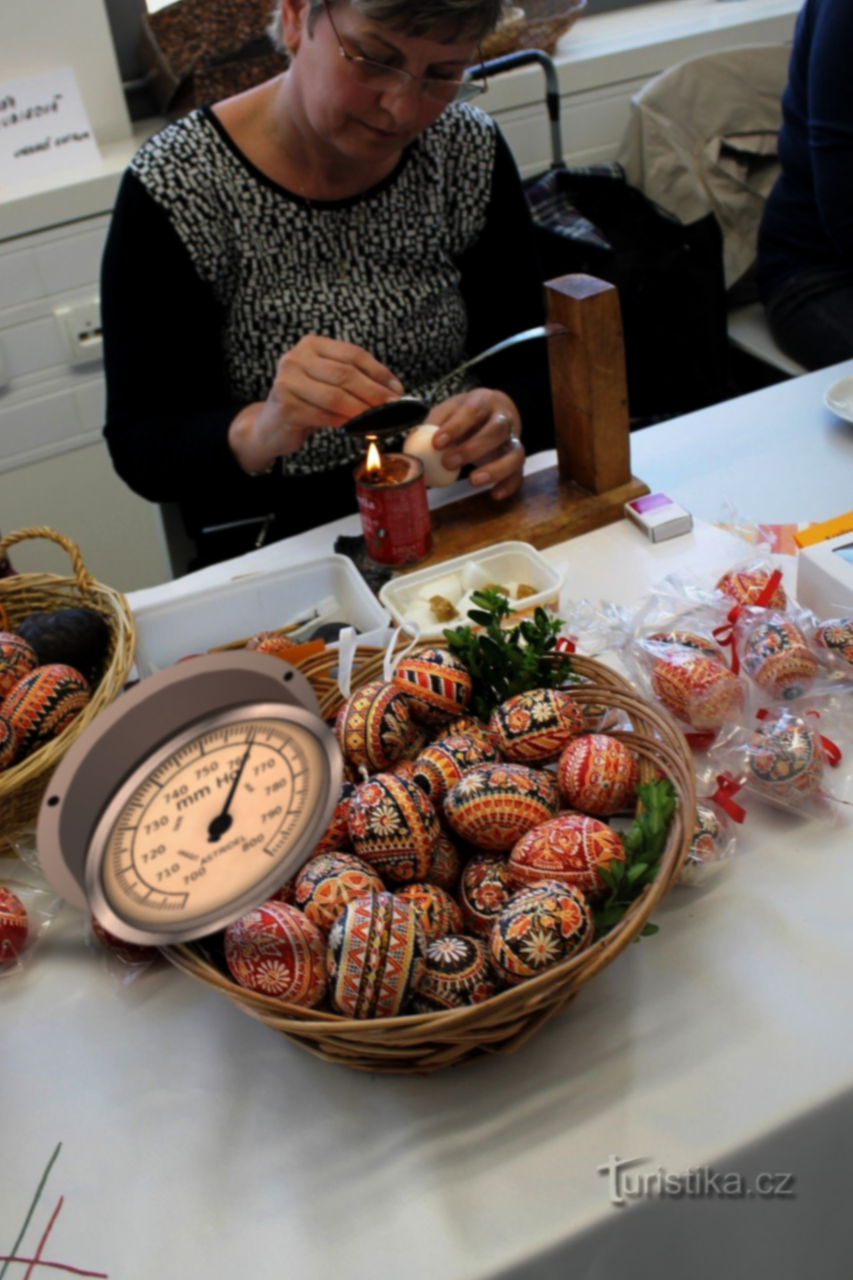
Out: 760
